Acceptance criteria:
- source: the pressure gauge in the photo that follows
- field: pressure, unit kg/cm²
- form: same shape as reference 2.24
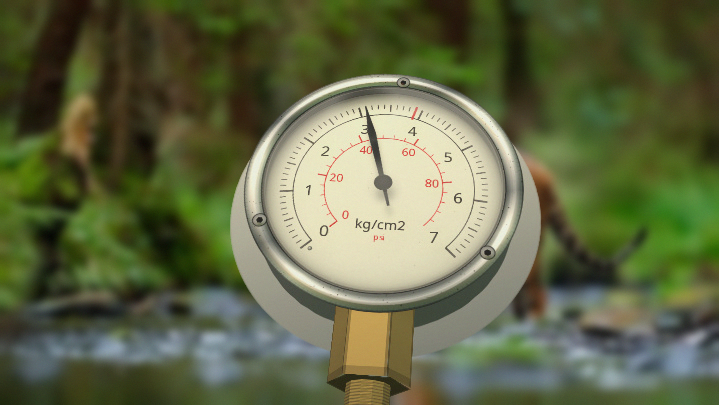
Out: 3.1
